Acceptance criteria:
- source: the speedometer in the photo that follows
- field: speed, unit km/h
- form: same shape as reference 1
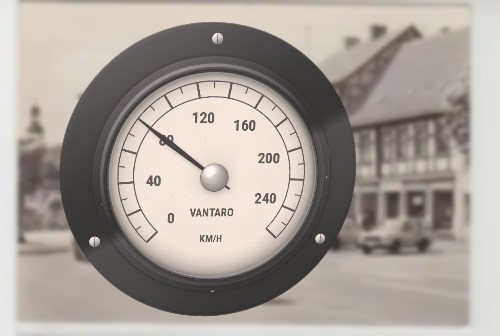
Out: 80
